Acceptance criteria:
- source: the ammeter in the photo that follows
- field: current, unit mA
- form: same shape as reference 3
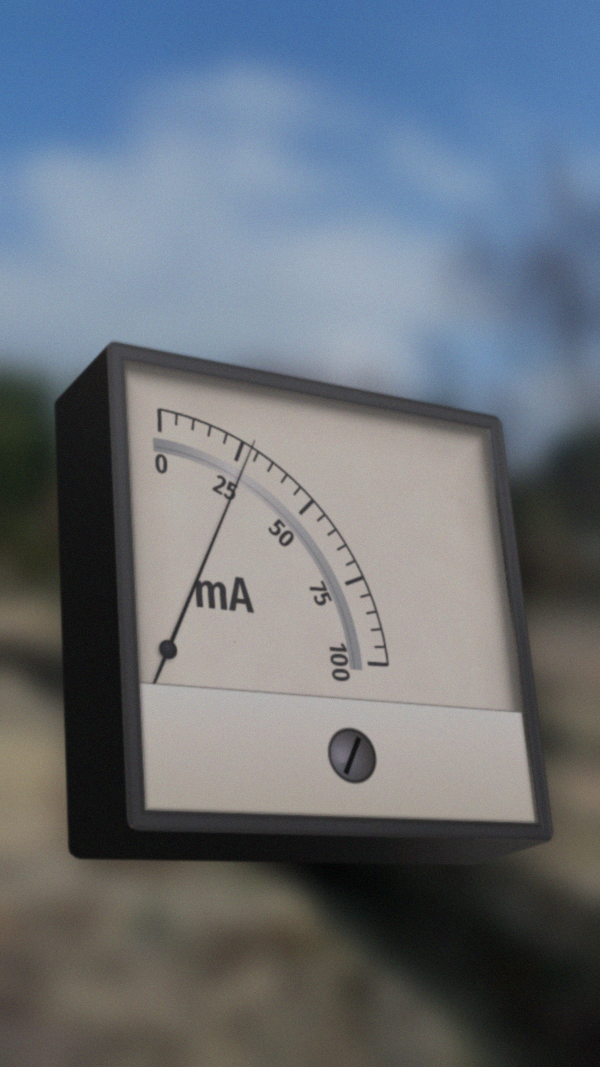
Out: 27.5
